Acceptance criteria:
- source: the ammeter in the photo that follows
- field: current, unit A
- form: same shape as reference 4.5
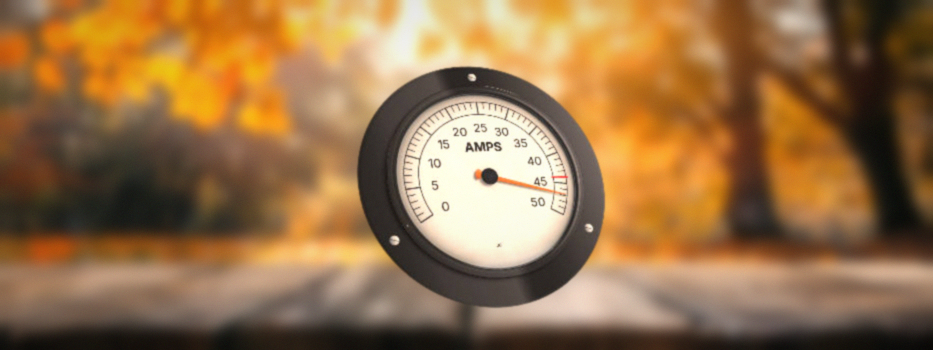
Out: 47
